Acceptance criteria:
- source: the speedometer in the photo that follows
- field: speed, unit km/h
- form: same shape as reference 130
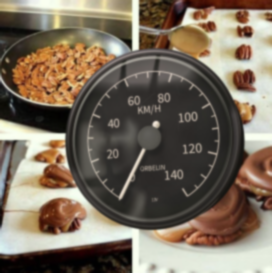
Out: 0
